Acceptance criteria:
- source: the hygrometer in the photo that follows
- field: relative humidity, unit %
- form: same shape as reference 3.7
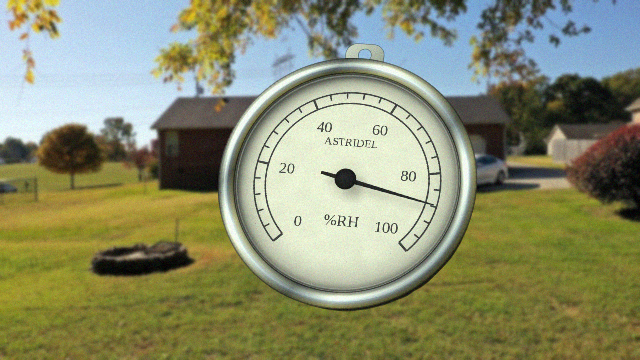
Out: 88
